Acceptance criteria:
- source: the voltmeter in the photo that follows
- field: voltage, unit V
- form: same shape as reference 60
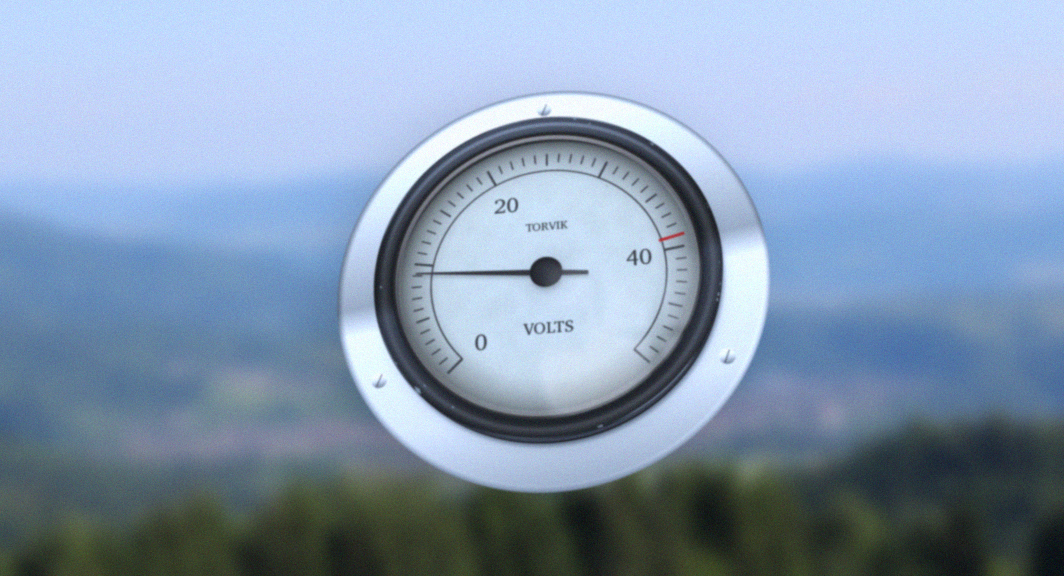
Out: 9
